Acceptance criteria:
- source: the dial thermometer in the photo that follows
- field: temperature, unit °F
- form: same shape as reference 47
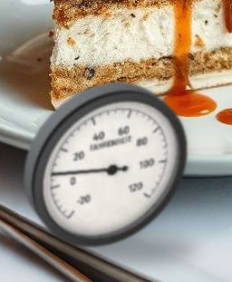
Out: 8
